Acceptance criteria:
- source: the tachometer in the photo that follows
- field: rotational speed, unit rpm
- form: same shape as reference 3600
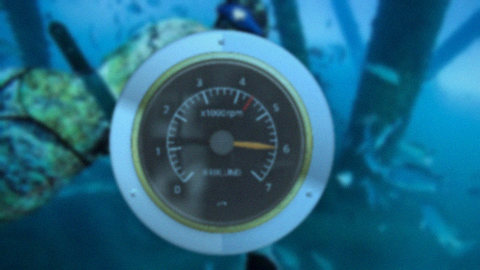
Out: 6000
